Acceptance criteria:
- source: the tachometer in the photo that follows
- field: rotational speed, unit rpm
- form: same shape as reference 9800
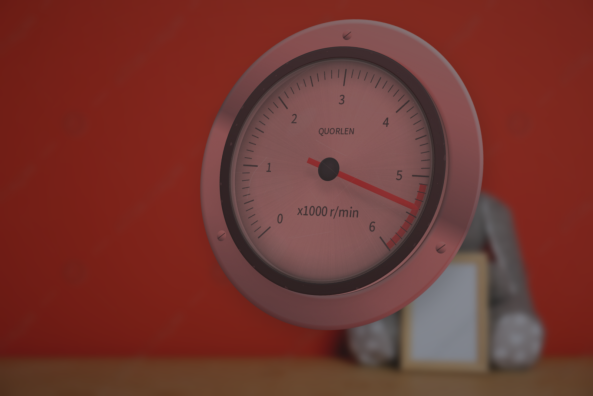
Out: 5400
